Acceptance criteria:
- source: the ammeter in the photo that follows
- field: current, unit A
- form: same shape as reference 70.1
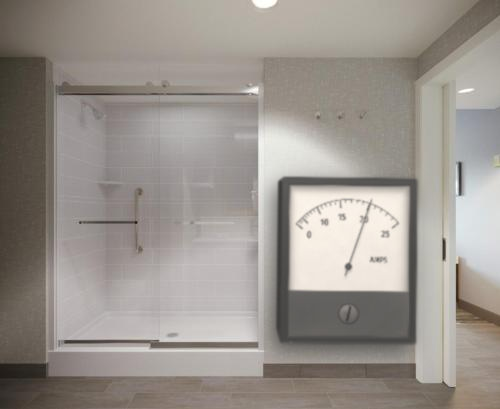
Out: 20
